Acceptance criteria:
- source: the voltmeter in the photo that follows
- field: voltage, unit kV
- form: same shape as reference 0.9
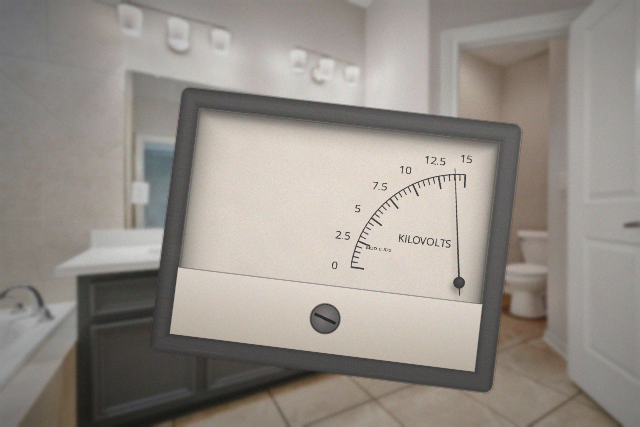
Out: 14
